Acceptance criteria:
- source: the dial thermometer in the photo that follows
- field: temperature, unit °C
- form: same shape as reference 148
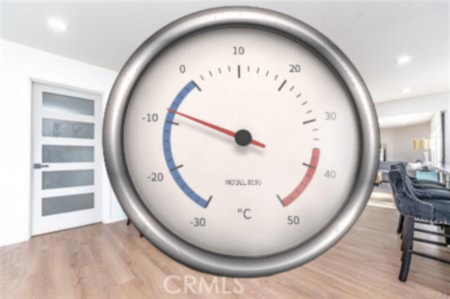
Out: -8
